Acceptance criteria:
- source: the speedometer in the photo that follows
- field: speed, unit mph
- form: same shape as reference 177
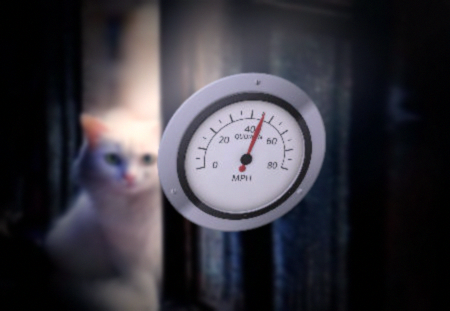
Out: 45
